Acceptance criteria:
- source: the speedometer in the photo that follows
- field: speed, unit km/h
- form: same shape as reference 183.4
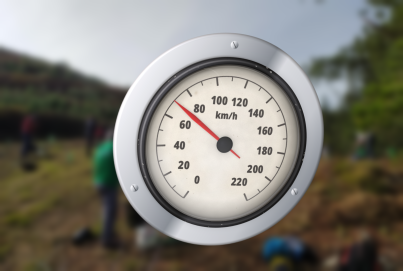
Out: 70
